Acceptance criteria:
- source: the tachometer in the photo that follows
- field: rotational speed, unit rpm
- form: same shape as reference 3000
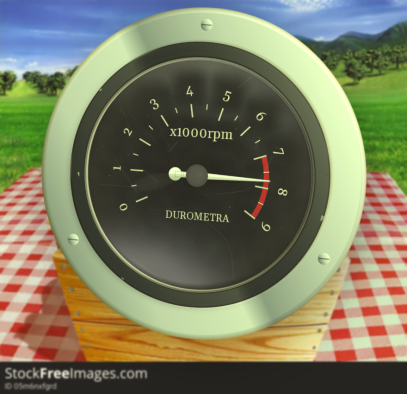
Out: 7750
